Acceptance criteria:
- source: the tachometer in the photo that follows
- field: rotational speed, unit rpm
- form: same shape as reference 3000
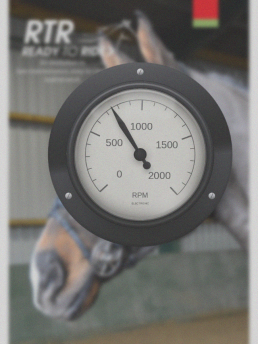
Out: 750
